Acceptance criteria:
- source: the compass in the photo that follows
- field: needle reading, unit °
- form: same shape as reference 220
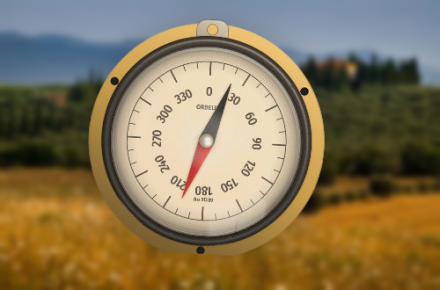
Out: 200
